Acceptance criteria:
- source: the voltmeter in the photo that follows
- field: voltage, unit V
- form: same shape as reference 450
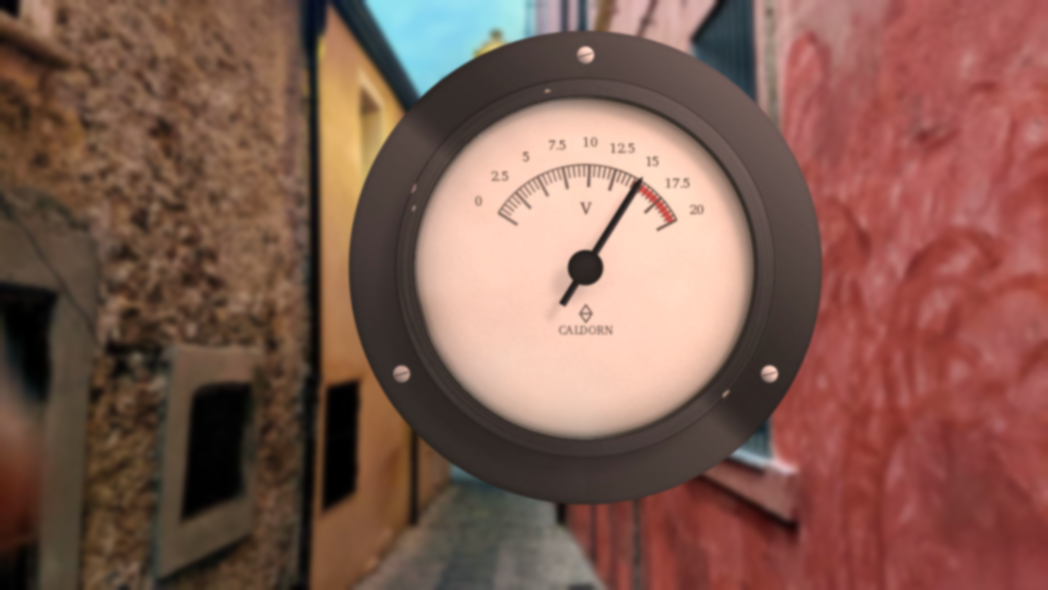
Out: 15
